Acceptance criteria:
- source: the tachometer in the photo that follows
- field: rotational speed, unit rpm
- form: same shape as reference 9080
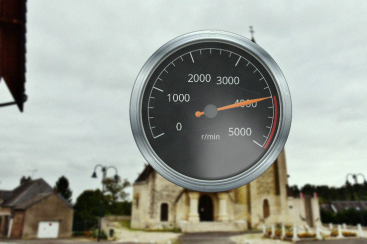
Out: 4000
